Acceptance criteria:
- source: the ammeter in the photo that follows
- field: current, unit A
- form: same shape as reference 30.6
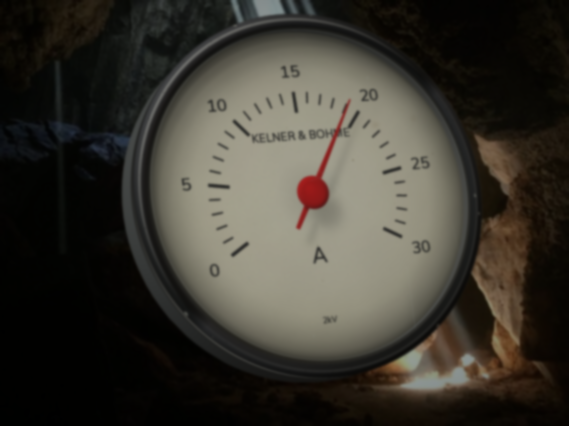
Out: 19
